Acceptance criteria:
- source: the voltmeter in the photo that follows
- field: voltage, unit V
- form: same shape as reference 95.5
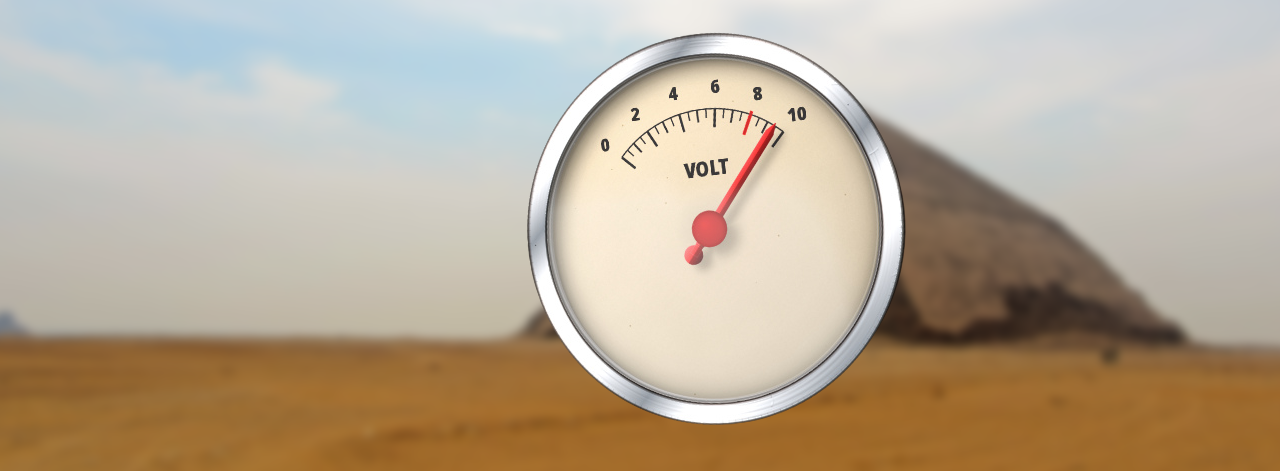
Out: 9.5
